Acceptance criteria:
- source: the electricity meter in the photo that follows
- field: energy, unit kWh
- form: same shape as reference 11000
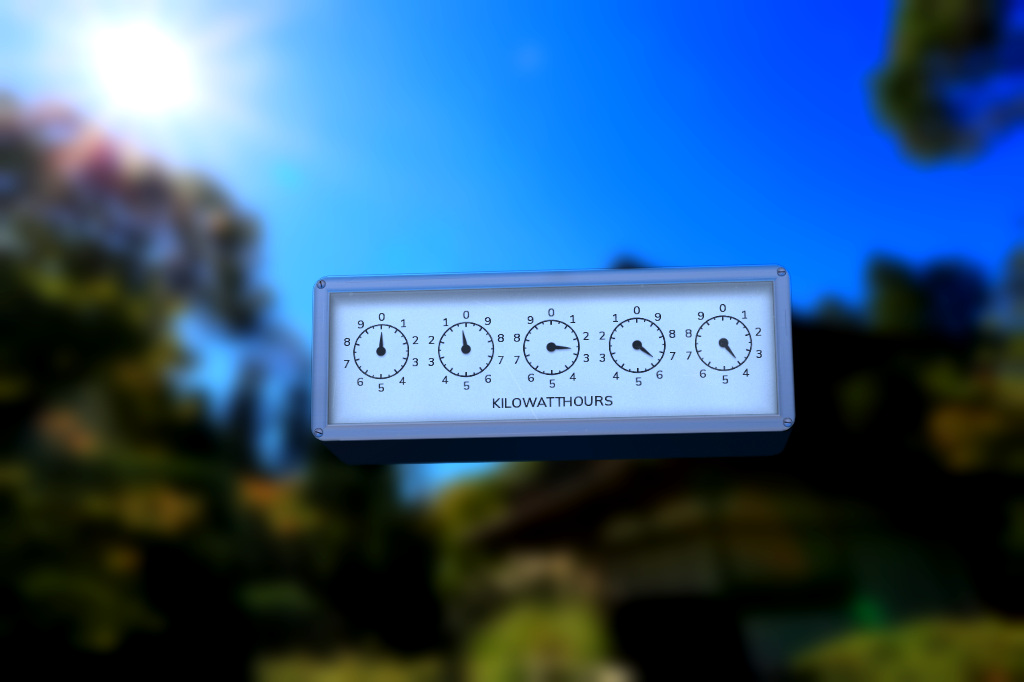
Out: 264
